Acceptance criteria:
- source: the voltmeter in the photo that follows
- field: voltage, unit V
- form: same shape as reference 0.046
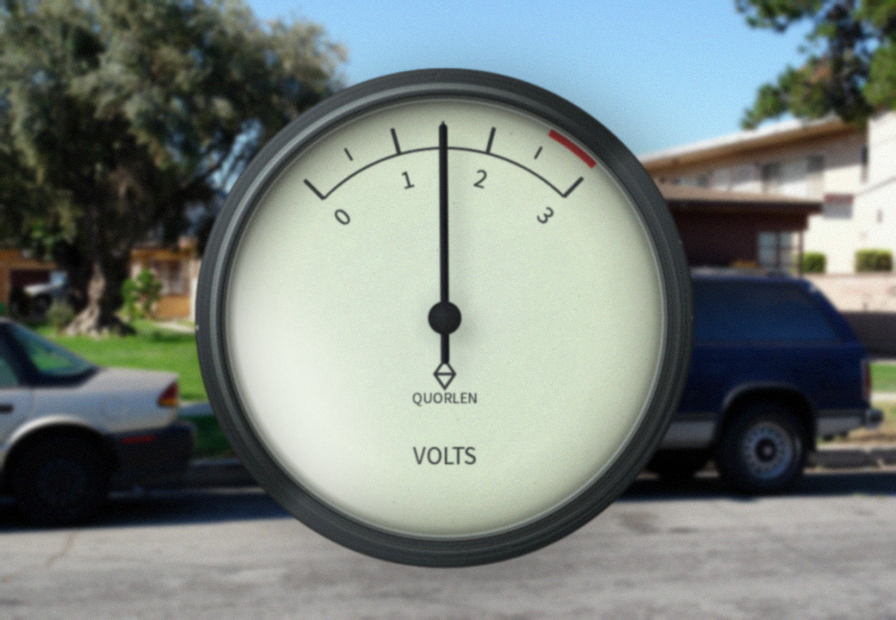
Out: 1.5
